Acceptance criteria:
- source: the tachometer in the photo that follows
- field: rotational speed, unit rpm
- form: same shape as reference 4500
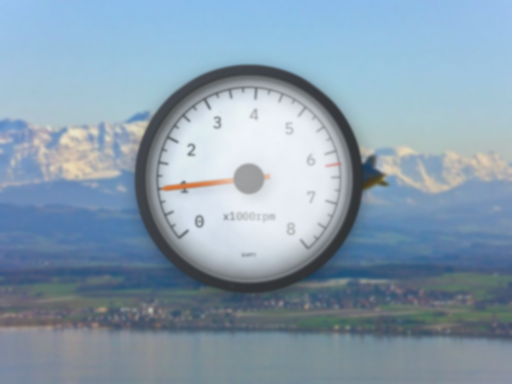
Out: 1000
